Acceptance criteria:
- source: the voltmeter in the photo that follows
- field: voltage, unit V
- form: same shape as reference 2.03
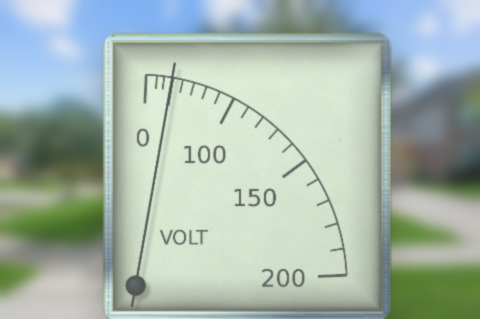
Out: 50
